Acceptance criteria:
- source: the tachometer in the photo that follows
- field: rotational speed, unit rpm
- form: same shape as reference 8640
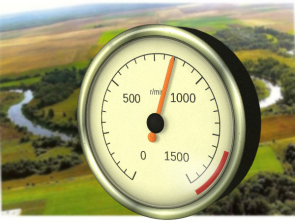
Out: 850
